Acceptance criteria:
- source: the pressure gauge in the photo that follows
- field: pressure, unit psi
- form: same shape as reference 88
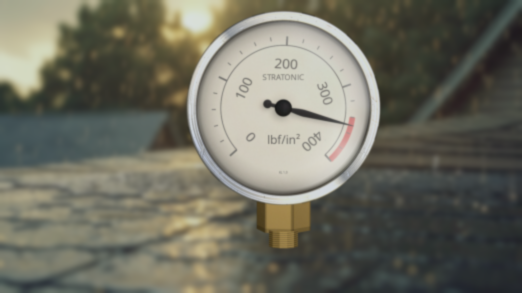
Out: 350
